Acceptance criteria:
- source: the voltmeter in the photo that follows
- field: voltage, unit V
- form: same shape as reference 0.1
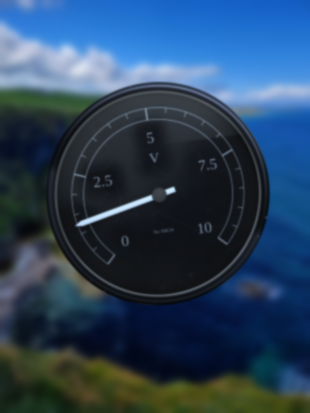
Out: 1.25
